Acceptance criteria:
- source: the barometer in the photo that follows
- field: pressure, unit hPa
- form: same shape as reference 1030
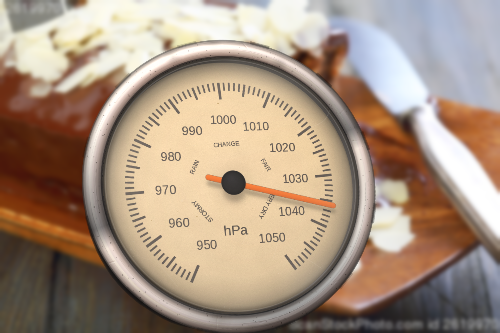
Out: 1036
